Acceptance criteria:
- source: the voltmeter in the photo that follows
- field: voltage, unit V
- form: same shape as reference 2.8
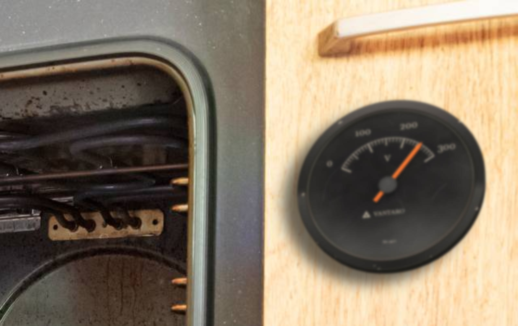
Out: 250
